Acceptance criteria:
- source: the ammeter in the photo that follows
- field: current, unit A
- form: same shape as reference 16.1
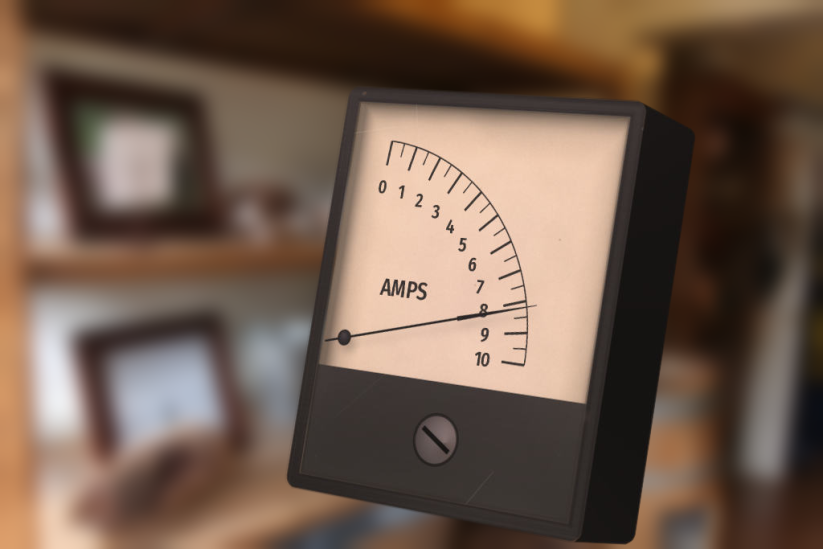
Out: 8.25
